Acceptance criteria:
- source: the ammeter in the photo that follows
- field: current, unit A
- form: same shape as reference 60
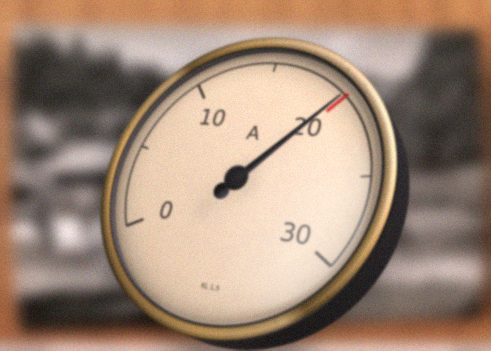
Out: 20
